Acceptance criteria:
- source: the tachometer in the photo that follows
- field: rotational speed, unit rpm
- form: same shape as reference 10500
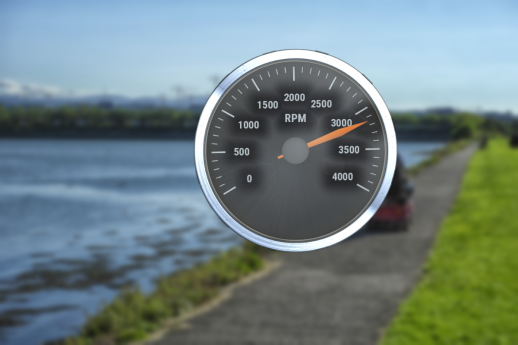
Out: 3150
